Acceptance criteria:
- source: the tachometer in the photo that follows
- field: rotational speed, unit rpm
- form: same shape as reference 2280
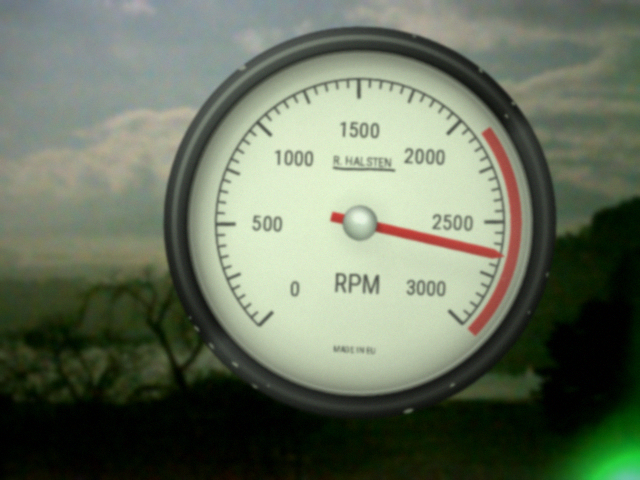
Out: 2650
